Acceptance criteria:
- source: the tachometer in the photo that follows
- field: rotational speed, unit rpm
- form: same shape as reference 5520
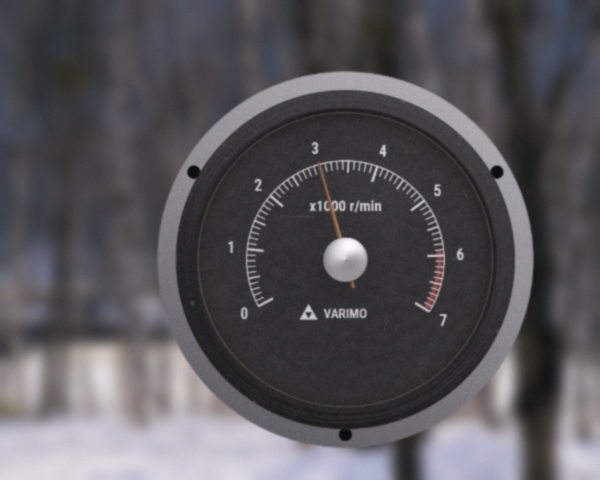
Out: 3000
